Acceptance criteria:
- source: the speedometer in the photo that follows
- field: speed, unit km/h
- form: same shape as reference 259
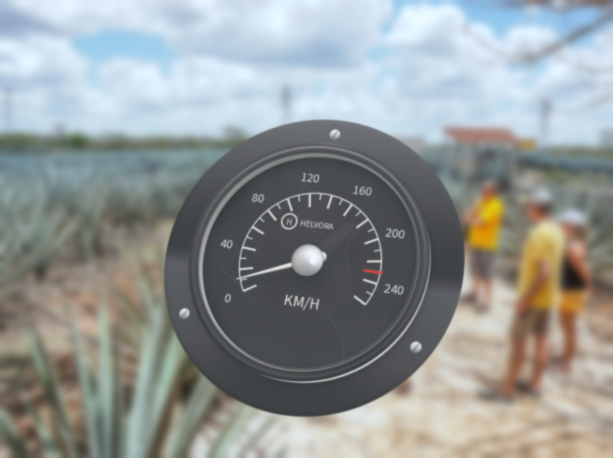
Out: 10
